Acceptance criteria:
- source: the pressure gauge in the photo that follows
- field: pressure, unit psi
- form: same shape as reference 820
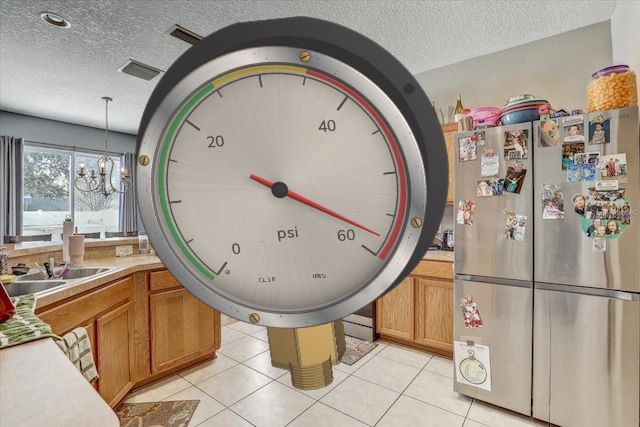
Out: 57.5
